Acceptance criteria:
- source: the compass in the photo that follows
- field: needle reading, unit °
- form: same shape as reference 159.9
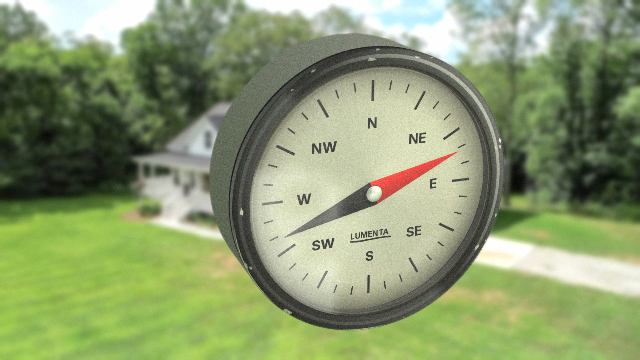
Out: 70
